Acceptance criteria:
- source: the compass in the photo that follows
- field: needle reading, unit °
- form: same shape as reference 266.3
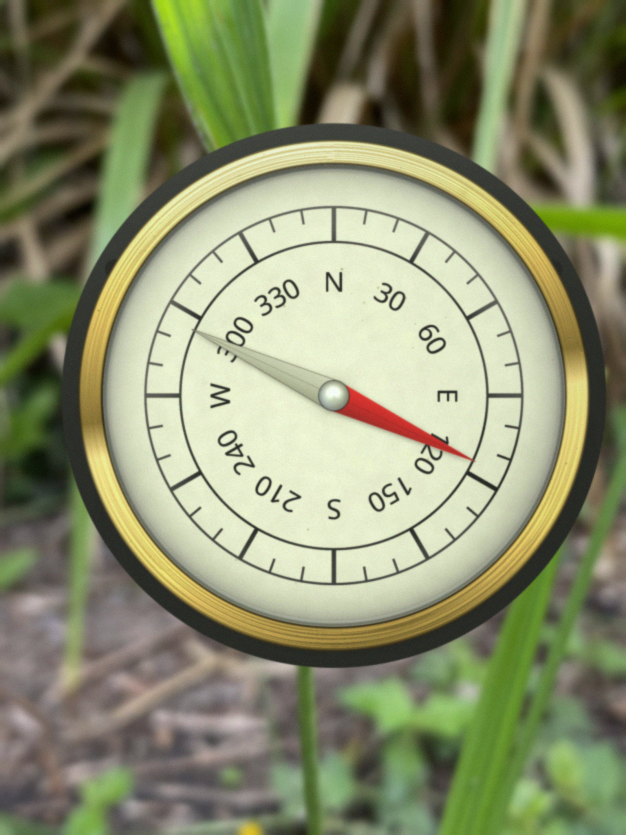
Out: 115
